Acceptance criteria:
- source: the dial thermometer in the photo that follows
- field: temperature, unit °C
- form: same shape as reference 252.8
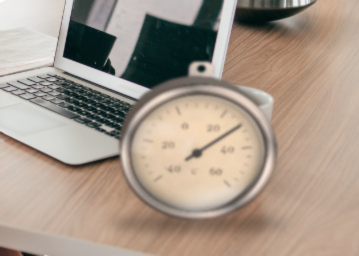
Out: 28
